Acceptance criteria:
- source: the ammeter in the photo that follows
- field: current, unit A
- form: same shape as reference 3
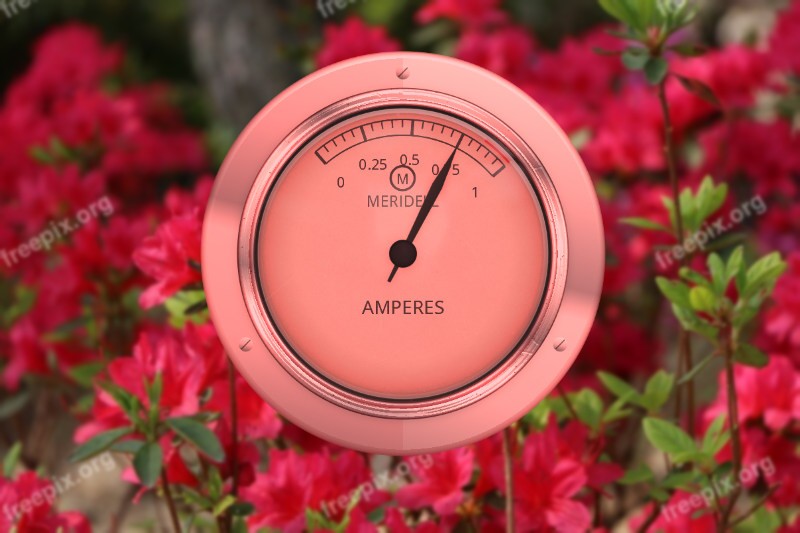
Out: 0.75
